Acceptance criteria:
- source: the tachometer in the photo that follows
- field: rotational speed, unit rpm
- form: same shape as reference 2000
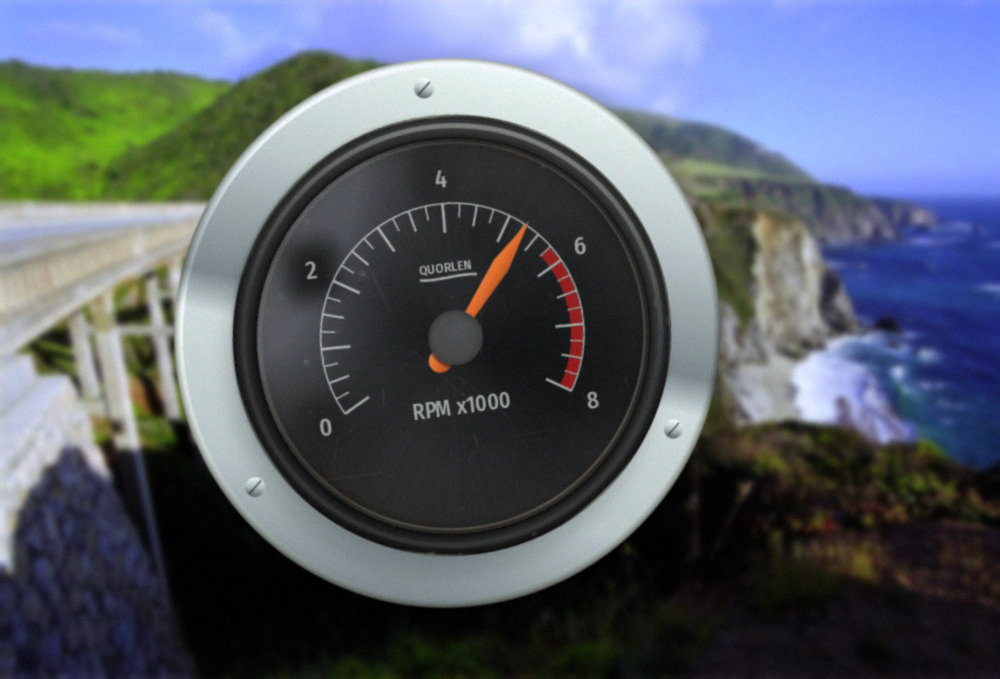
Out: 5250
